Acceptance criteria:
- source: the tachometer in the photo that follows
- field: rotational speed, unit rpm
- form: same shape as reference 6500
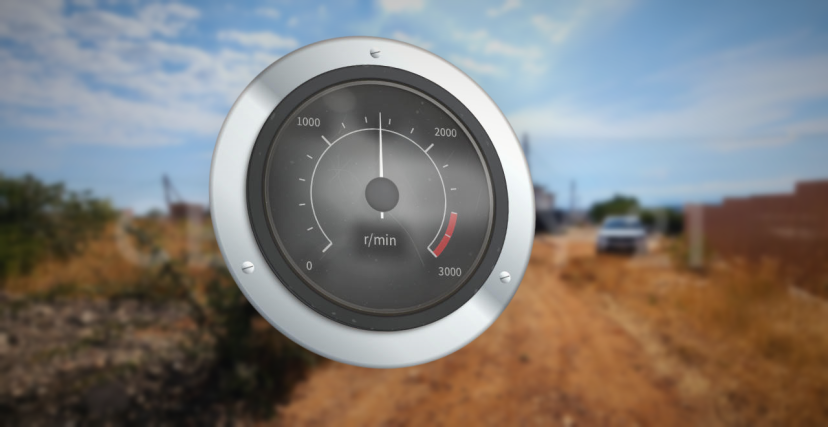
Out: 1500
